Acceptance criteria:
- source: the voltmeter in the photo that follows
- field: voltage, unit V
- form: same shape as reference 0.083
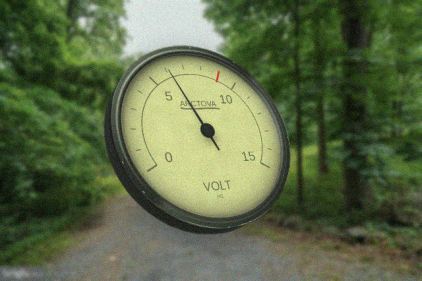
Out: 6
